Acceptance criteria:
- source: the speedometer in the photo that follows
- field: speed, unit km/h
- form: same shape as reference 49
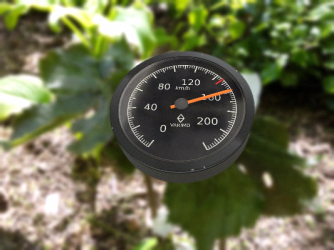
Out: 160
